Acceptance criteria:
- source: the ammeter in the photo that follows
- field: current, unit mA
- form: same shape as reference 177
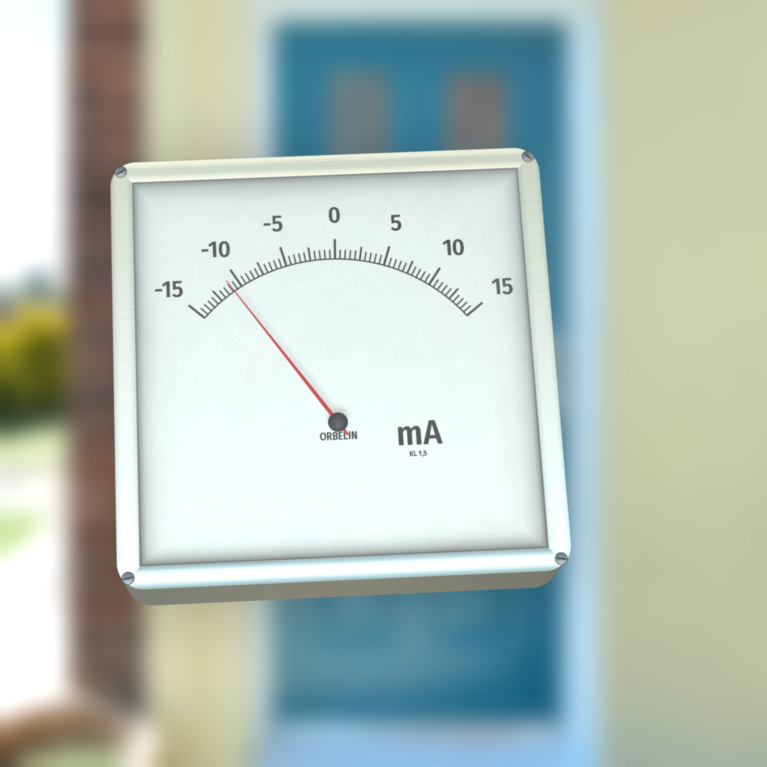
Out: -11
